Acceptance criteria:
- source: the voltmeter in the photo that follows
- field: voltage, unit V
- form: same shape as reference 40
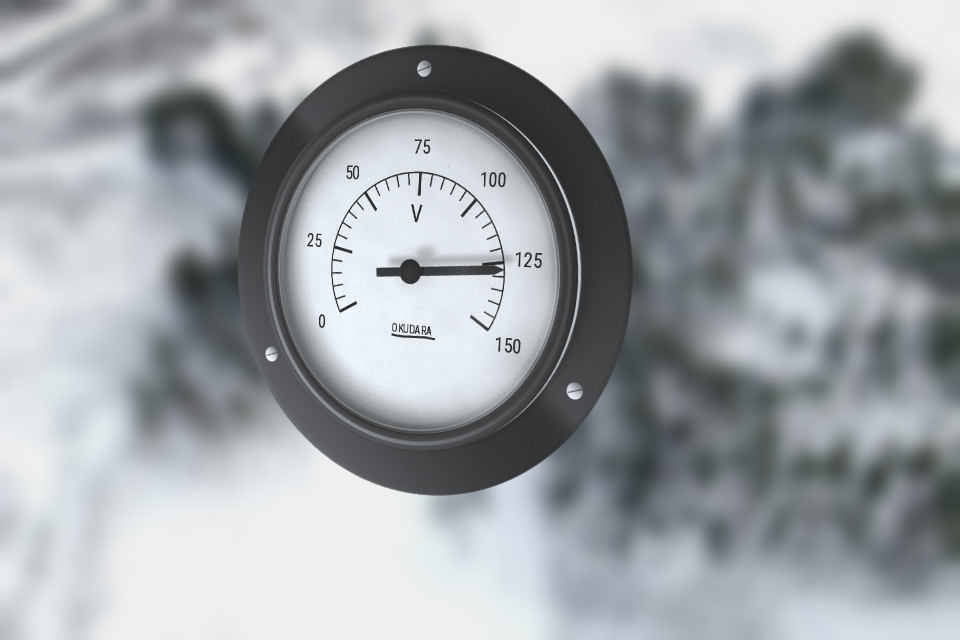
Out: 127.5
